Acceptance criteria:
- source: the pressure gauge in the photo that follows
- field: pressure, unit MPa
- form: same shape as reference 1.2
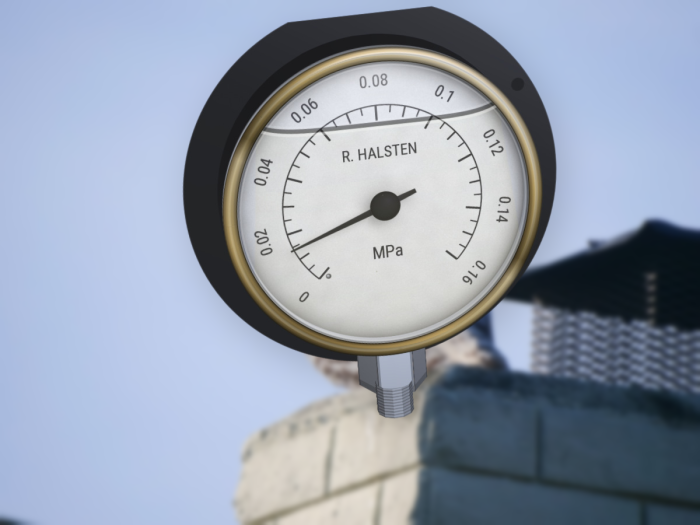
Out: 0.015
